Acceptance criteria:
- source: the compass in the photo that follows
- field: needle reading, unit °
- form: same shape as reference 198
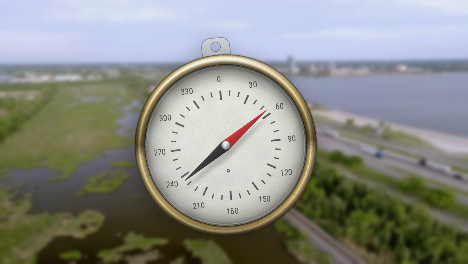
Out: 55
